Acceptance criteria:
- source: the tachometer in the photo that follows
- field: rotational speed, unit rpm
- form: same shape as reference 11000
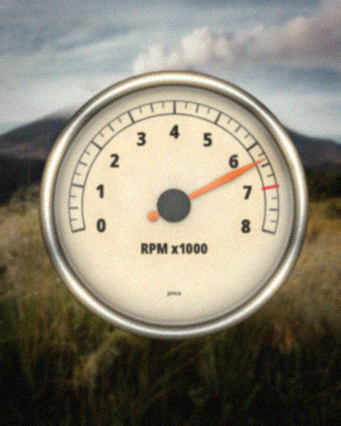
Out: 6375
